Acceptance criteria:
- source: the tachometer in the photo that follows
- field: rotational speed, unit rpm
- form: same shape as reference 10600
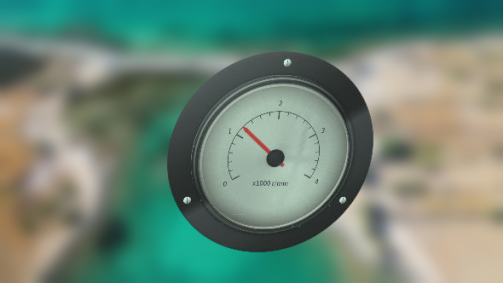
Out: 1200
